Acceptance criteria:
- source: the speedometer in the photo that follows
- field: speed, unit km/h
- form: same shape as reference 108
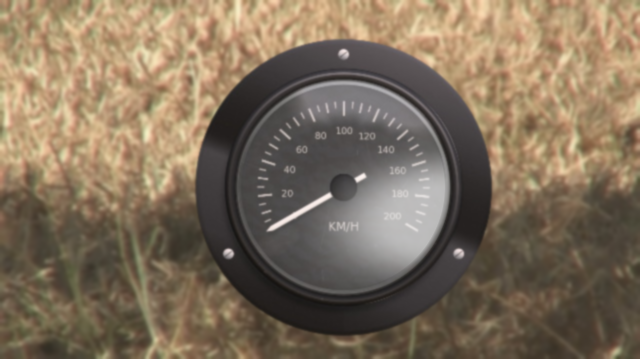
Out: 0
